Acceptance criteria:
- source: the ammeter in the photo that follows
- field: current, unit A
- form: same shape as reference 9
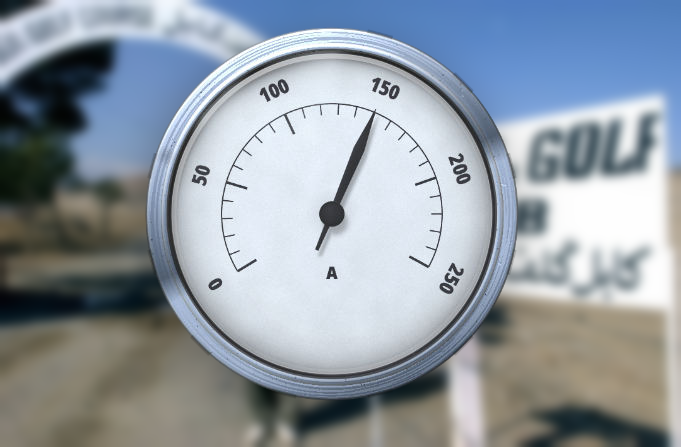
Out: 150
